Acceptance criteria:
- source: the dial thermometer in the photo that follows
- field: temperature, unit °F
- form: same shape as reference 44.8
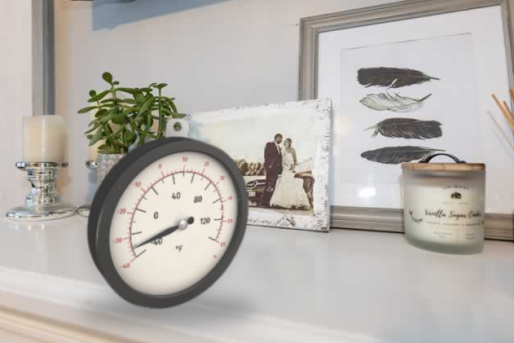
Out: -30
